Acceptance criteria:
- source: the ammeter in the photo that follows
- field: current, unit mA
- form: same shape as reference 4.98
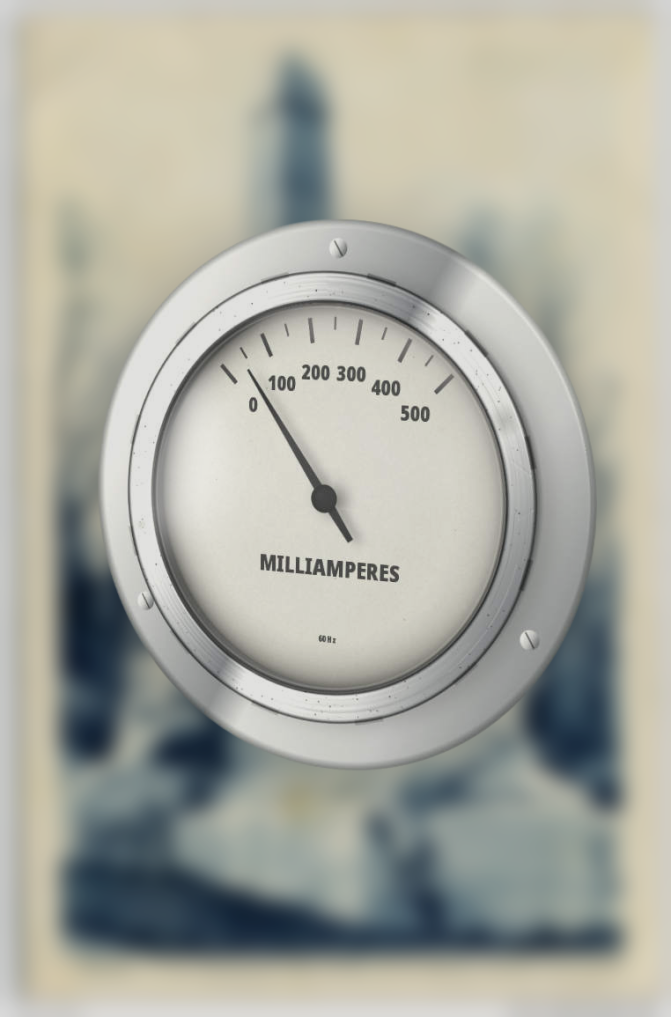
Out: 50
